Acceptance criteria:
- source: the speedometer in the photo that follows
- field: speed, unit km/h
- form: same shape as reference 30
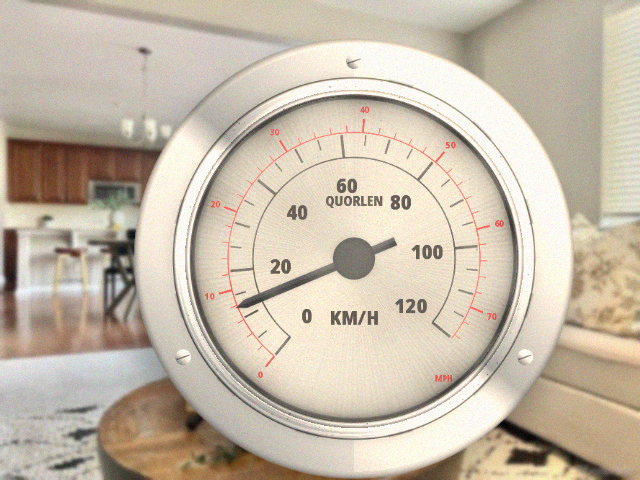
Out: 12.5
